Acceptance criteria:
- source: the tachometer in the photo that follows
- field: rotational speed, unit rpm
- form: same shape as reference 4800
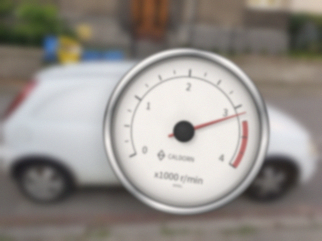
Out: 3125
